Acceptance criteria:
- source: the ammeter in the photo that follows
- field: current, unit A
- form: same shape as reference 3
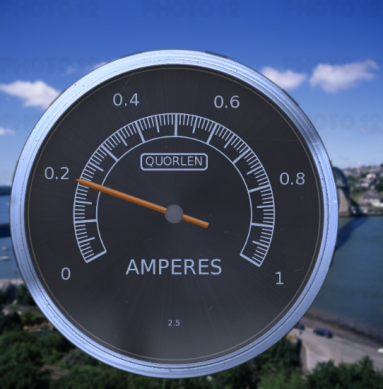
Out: 0.2
